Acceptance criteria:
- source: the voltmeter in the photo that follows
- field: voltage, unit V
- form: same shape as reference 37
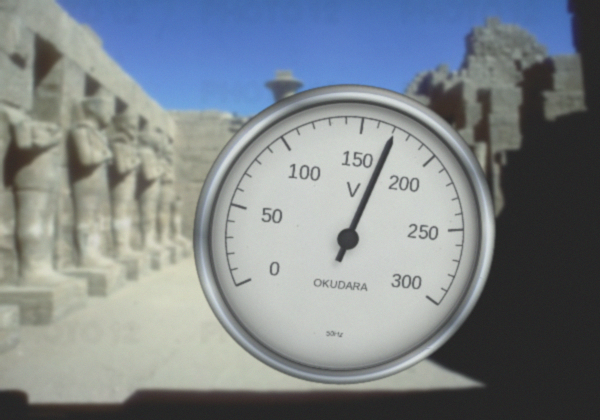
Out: 170
